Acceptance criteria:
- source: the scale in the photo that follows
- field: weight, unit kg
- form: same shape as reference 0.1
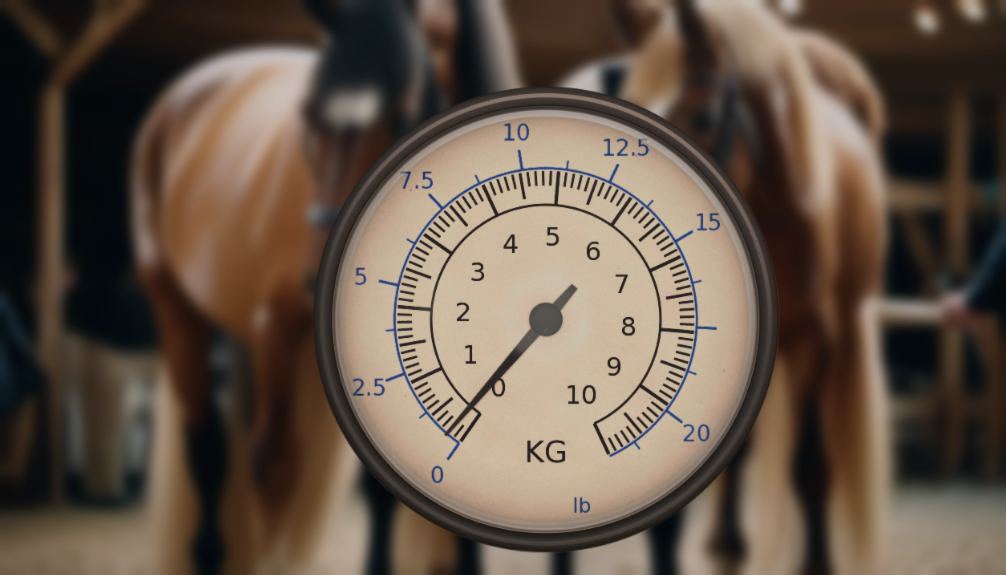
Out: 0.2
